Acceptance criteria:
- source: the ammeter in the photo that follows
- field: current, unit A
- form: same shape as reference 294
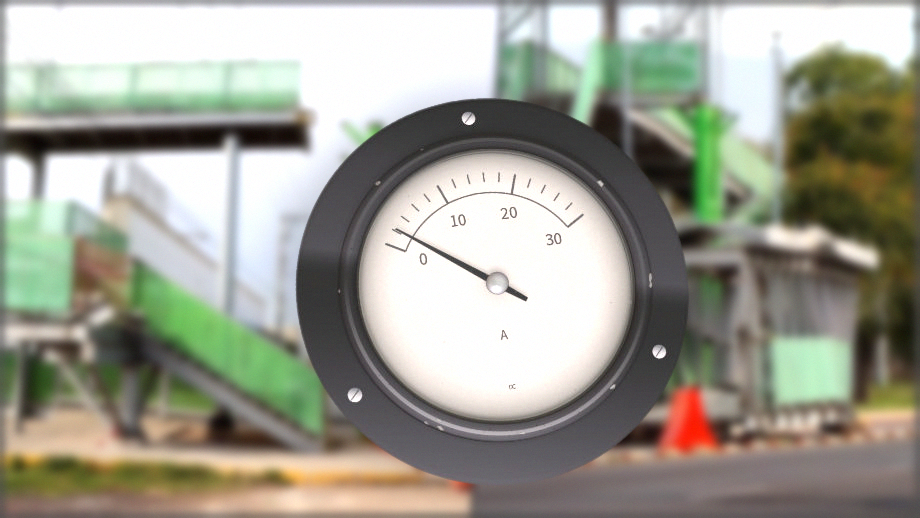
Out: 2
